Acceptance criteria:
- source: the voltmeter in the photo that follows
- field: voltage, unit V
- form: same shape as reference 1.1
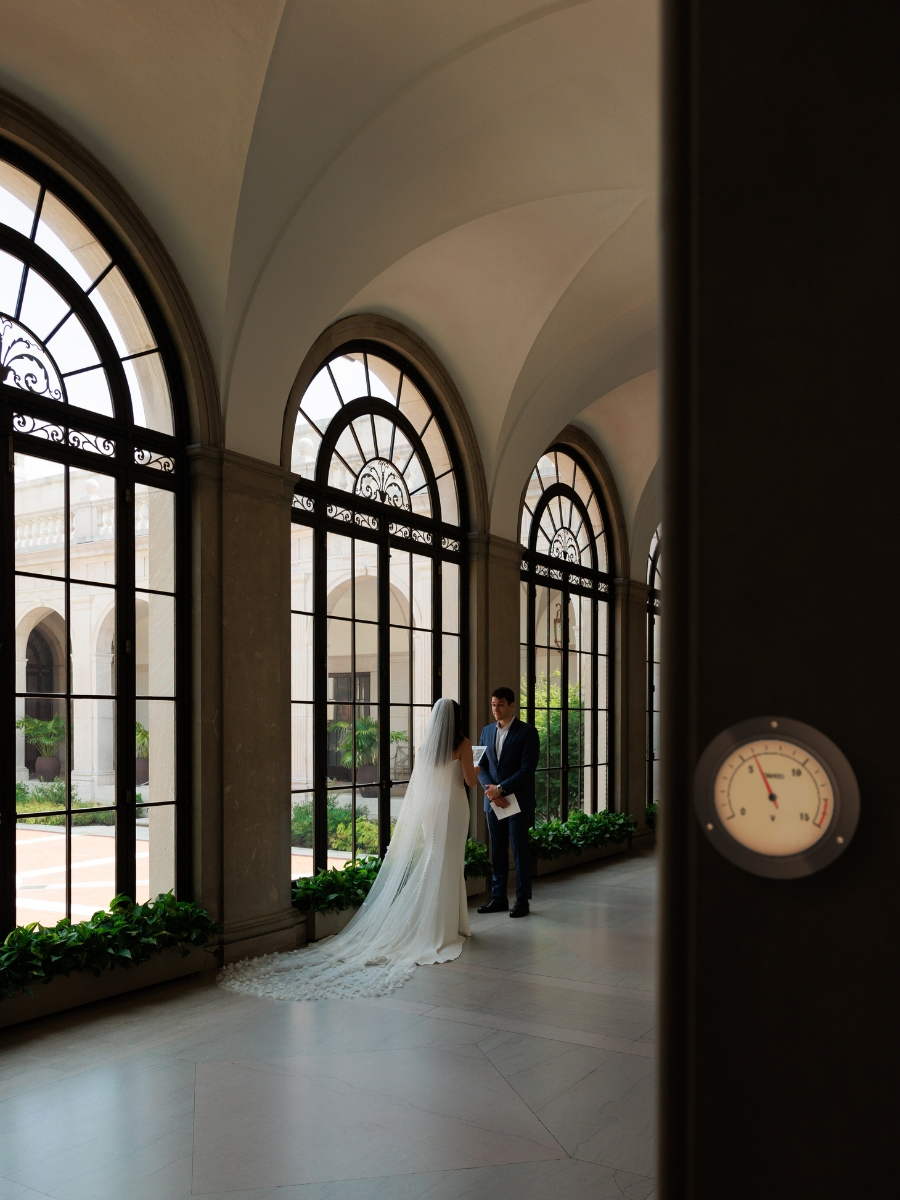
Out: 6
